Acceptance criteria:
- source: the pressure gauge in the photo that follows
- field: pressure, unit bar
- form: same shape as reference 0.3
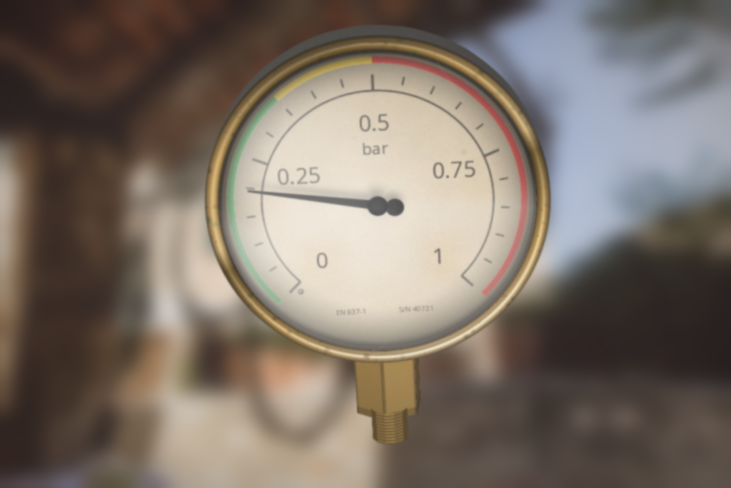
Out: 0.2
